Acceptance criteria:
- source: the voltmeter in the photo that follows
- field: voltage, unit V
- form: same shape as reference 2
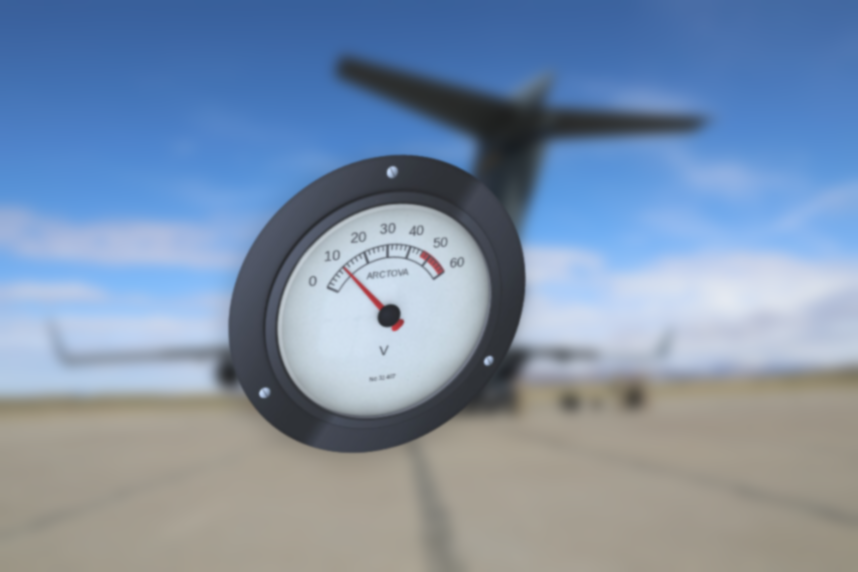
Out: 10
